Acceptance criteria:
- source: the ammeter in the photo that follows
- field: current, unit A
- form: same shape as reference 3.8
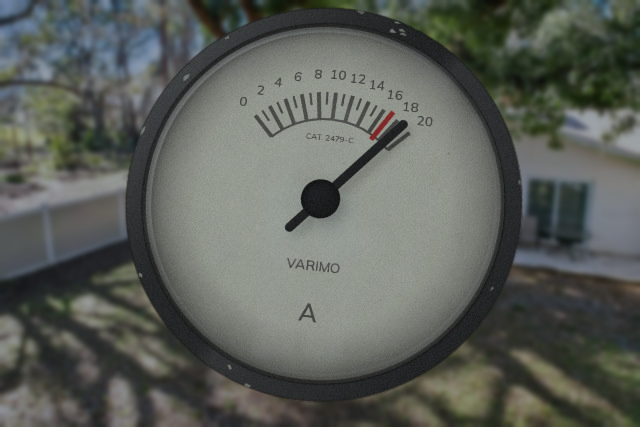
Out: 19
